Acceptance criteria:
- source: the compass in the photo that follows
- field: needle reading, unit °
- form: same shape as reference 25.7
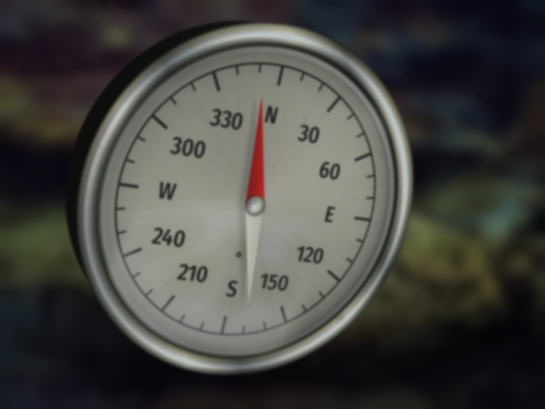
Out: 350
